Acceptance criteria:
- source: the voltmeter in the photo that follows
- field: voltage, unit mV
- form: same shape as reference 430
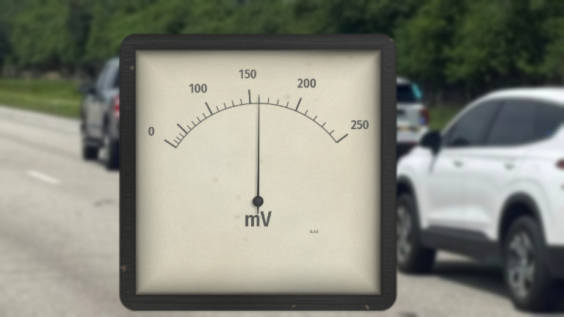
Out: 160
